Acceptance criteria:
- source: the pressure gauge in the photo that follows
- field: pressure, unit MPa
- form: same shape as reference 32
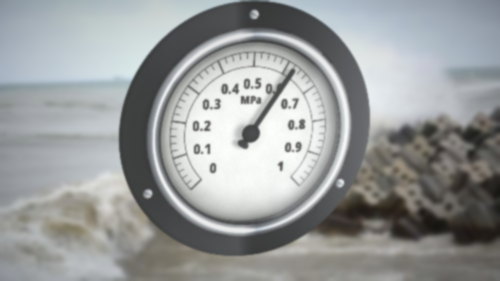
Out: 0.62
